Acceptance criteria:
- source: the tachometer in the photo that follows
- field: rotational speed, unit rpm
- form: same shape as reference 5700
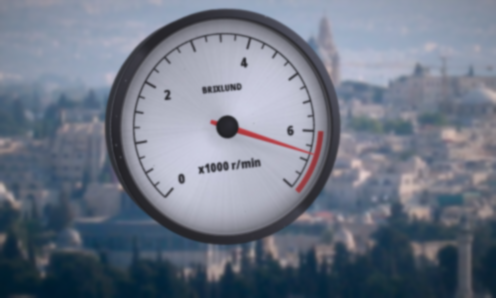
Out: 6375
